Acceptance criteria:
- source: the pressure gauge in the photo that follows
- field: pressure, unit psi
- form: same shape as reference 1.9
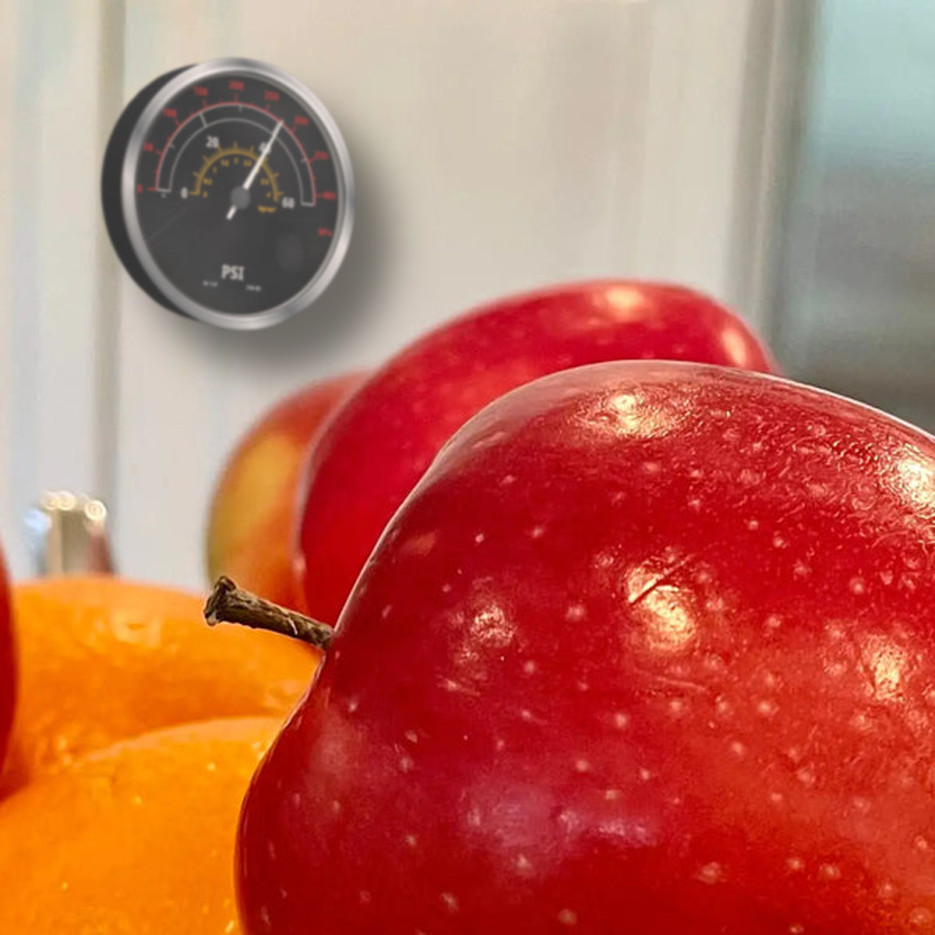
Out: 40
